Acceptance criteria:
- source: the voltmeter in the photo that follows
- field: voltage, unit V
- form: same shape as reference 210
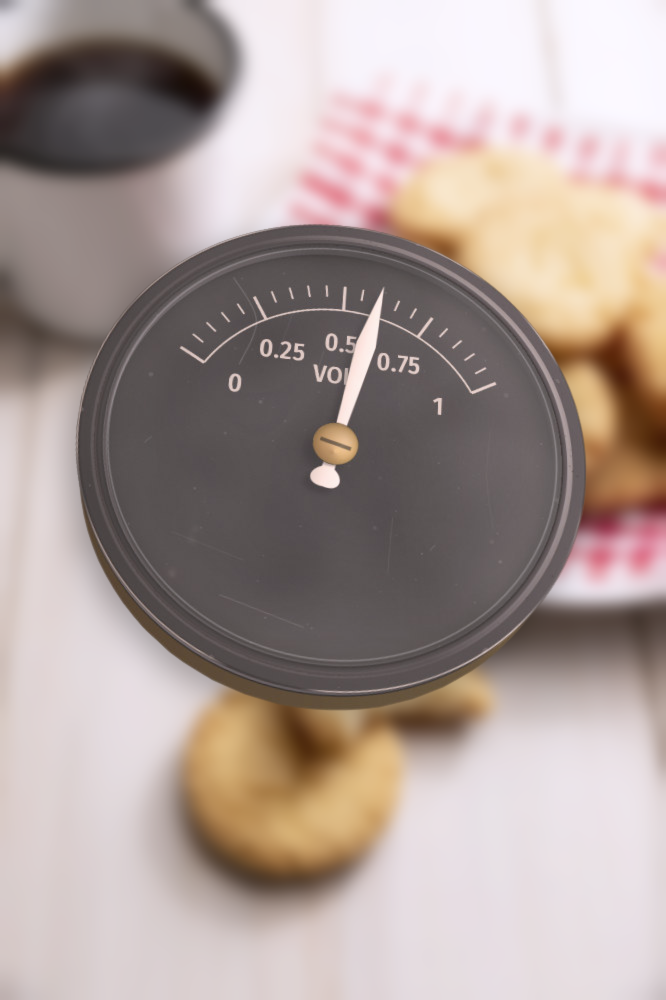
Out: 0.6
